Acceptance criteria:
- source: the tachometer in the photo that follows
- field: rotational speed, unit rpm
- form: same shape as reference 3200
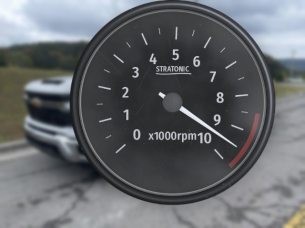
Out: 9500
